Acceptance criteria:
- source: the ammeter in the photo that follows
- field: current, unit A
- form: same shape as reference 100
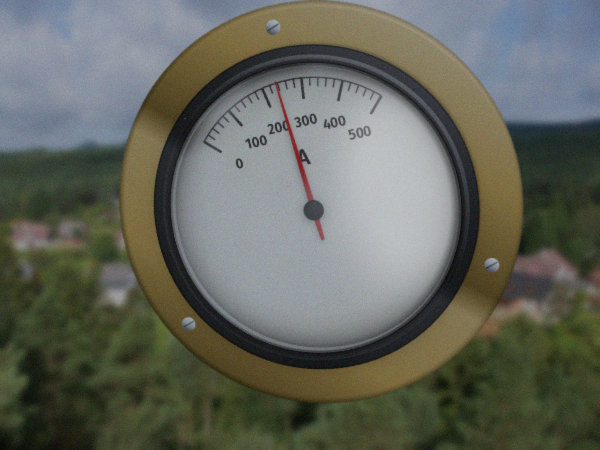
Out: 240
